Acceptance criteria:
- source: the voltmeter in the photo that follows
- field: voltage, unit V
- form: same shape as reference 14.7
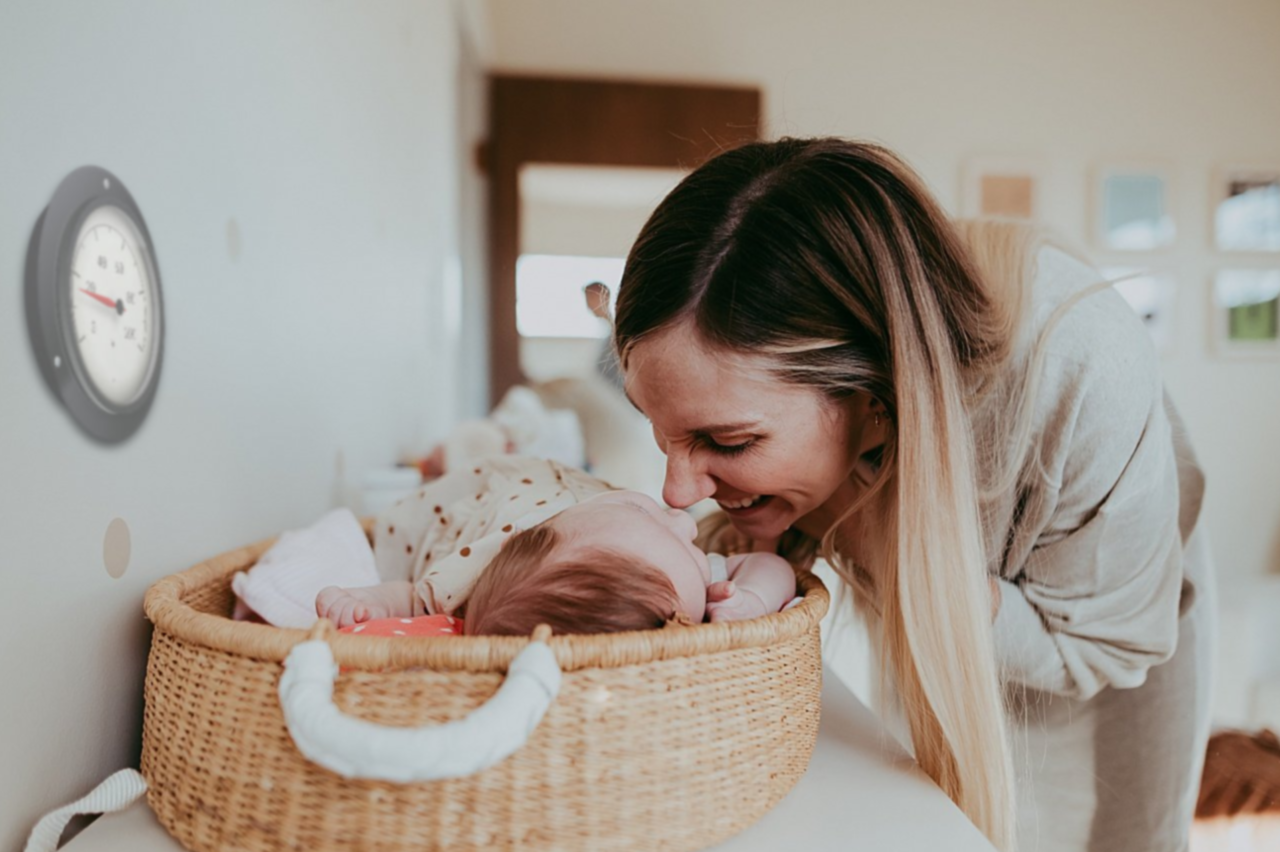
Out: 15
